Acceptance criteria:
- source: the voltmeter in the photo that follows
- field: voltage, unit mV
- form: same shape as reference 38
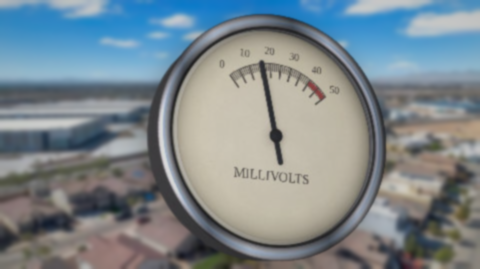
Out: 15
